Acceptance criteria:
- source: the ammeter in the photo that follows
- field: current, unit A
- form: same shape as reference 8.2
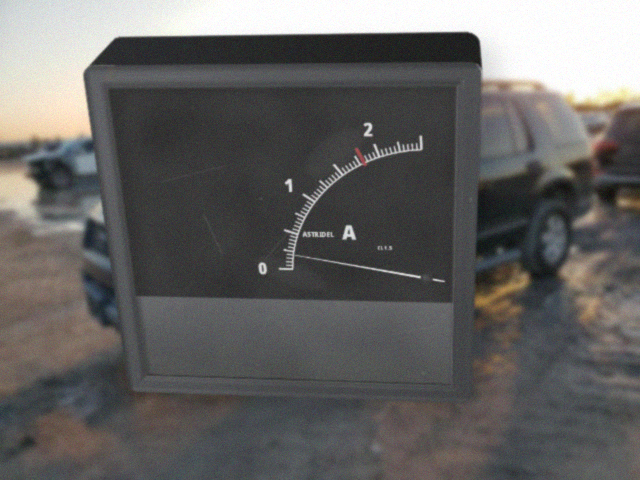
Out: 0.25
